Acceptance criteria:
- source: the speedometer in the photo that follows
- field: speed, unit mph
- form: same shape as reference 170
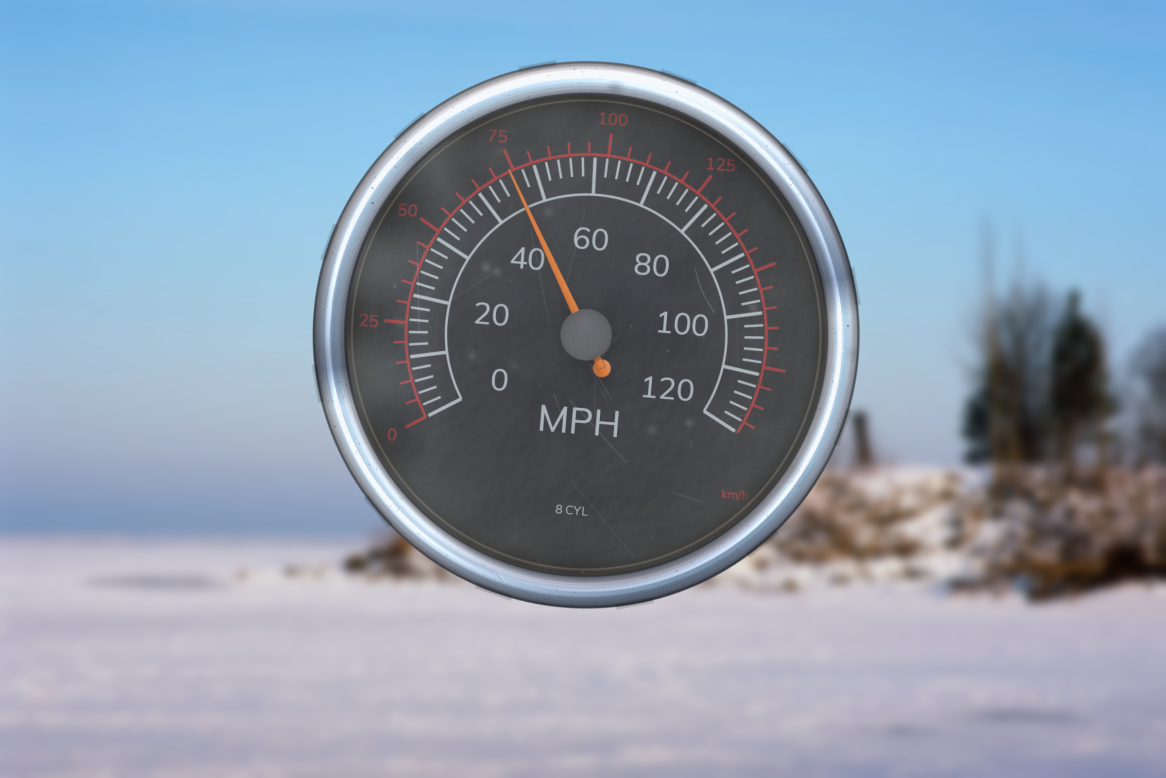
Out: 46
